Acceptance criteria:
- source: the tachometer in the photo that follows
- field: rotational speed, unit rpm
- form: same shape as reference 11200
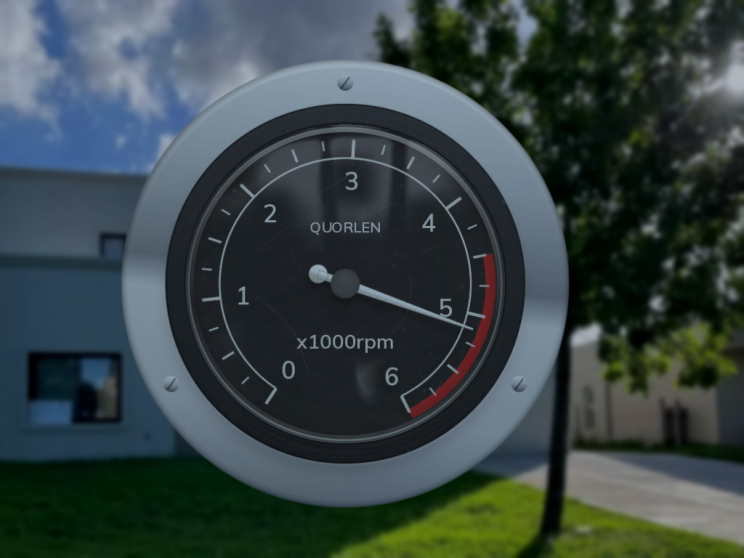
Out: 5125
